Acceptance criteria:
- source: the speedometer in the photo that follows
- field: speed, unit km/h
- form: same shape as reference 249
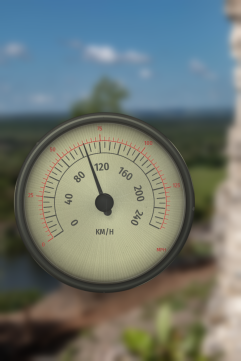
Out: 105
